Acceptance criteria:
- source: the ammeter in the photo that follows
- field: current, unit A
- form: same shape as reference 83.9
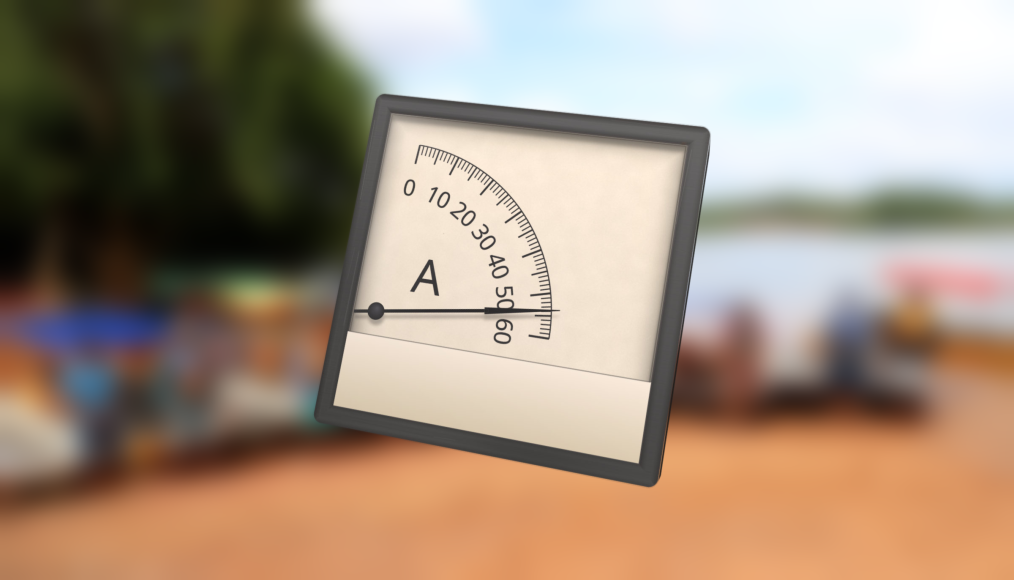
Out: 54
